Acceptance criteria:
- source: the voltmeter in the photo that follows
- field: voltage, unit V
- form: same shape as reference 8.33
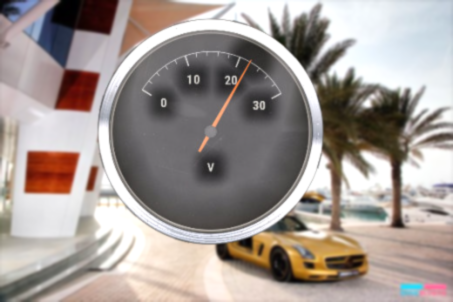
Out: 22
